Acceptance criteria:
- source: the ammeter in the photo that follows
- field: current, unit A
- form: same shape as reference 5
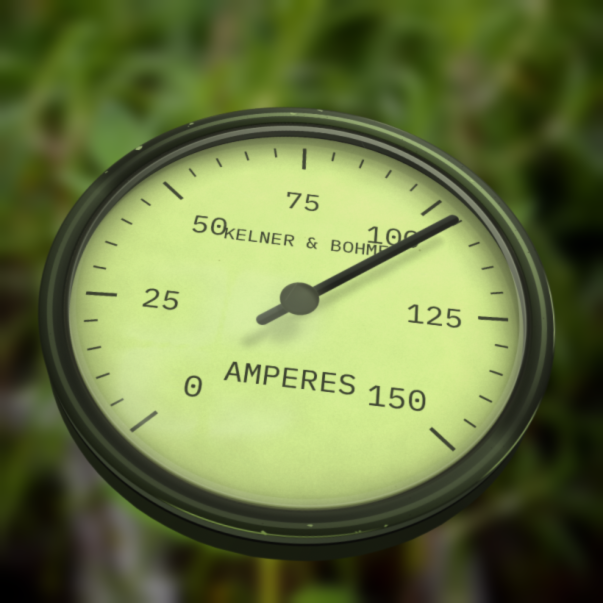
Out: 105
